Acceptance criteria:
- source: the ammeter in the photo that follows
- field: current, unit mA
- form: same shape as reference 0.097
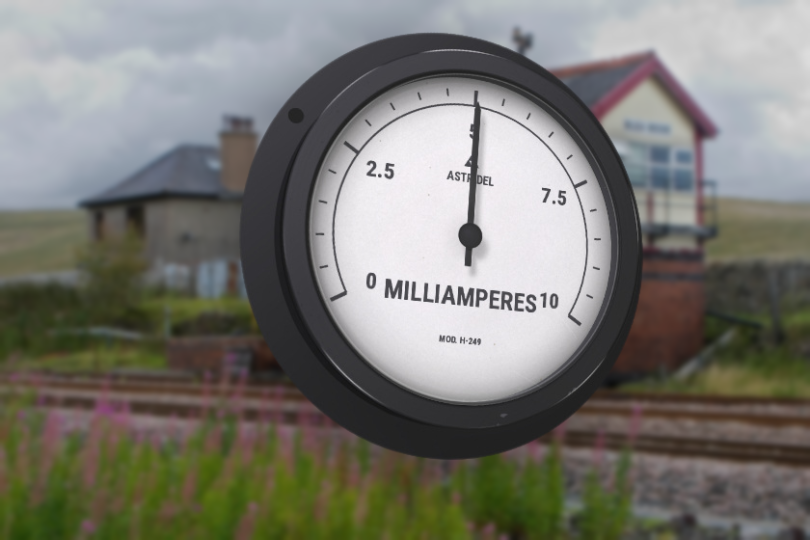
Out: 5
